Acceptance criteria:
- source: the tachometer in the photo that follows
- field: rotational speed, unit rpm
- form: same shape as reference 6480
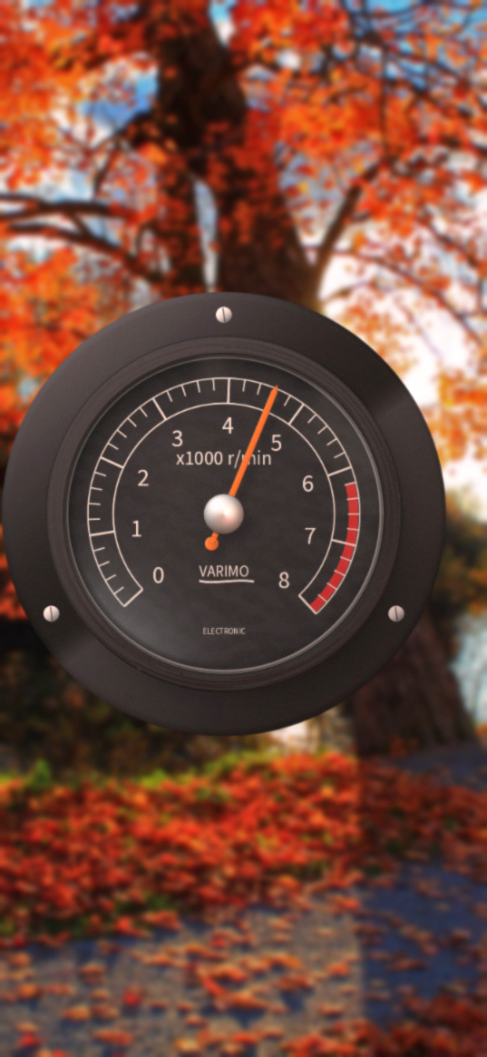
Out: 4600
